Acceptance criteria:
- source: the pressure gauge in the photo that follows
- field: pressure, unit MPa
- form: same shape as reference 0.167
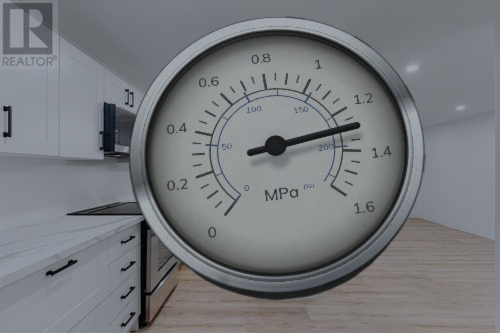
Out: 1.3
